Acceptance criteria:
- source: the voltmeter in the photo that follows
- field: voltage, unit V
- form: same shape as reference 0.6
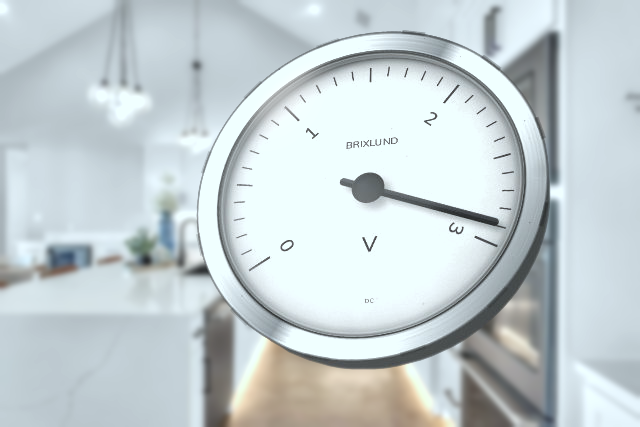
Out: 2.9
